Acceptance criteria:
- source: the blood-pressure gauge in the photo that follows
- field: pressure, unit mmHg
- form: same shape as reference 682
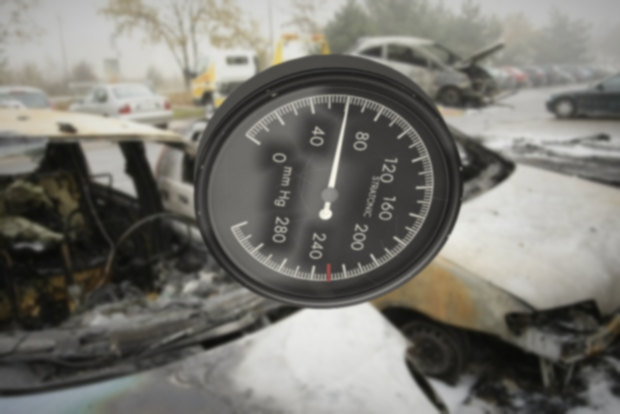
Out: 60
